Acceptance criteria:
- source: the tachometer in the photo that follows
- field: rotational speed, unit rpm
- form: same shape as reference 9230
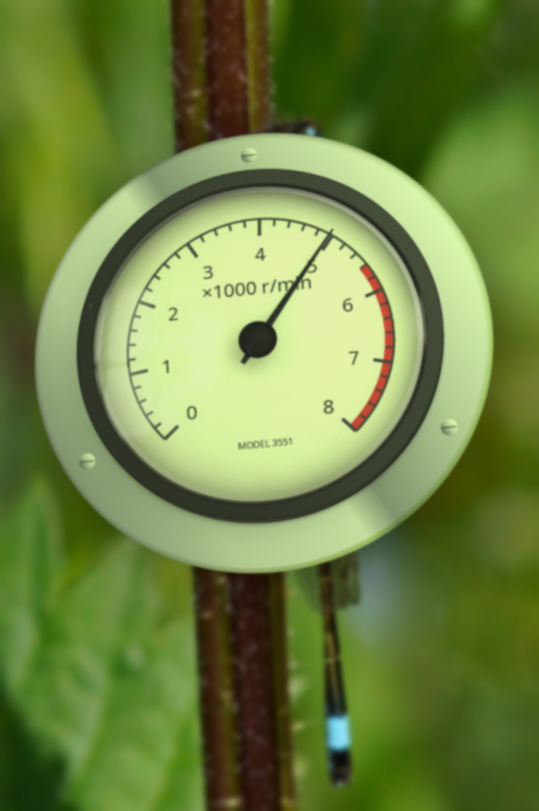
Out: 5000
